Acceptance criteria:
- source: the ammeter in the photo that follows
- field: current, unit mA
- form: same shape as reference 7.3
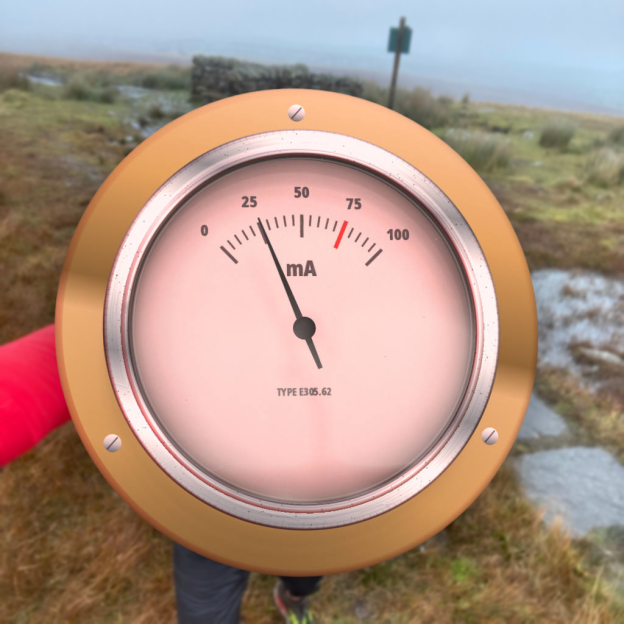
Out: 25
